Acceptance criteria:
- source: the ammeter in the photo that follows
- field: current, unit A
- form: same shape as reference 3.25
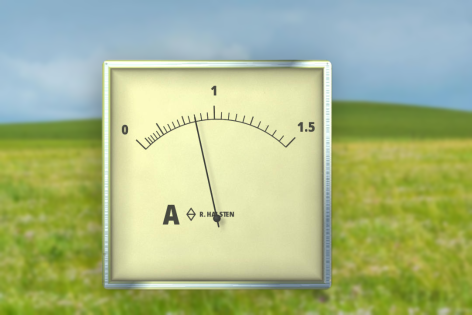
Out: 0.85
